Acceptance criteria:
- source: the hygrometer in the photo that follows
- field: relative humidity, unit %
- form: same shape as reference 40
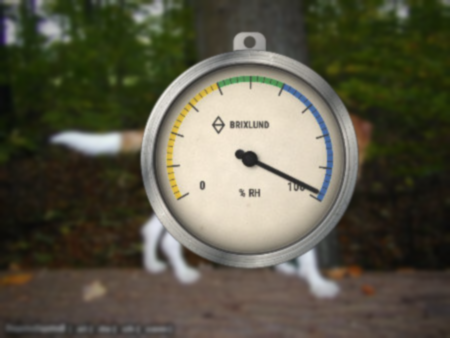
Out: 98
